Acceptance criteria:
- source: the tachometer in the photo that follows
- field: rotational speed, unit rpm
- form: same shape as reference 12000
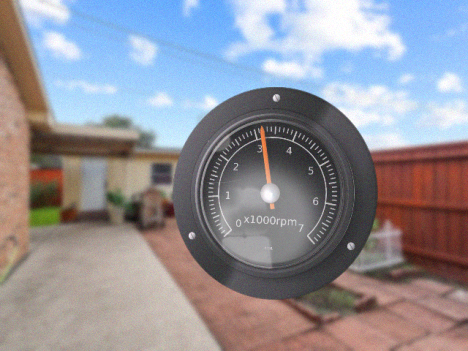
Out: 3200
